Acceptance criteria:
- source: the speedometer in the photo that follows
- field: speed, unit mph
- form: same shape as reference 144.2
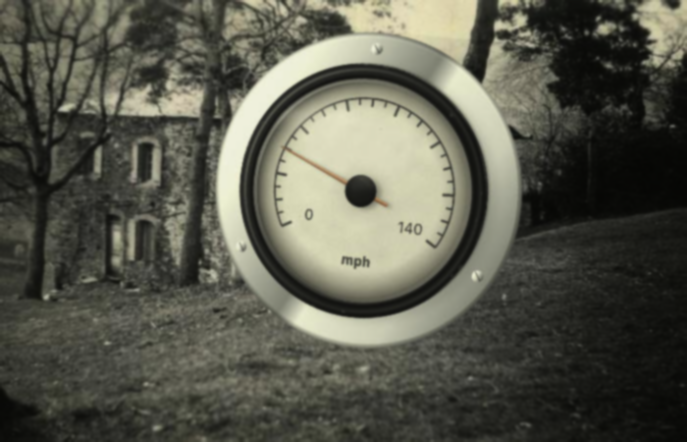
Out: 30
